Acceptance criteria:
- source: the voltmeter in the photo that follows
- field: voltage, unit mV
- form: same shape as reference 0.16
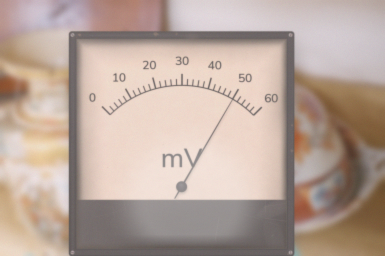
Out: 50
